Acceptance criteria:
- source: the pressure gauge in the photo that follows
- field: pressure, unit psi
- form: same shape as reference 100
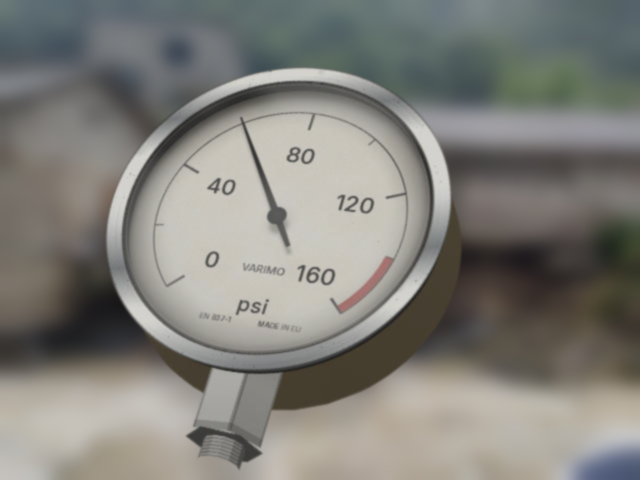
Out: 60
